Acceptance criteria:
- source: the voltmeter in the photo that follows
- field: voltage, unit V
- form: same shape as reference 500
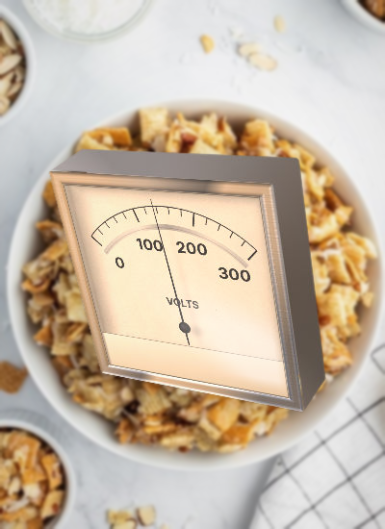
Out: 140
